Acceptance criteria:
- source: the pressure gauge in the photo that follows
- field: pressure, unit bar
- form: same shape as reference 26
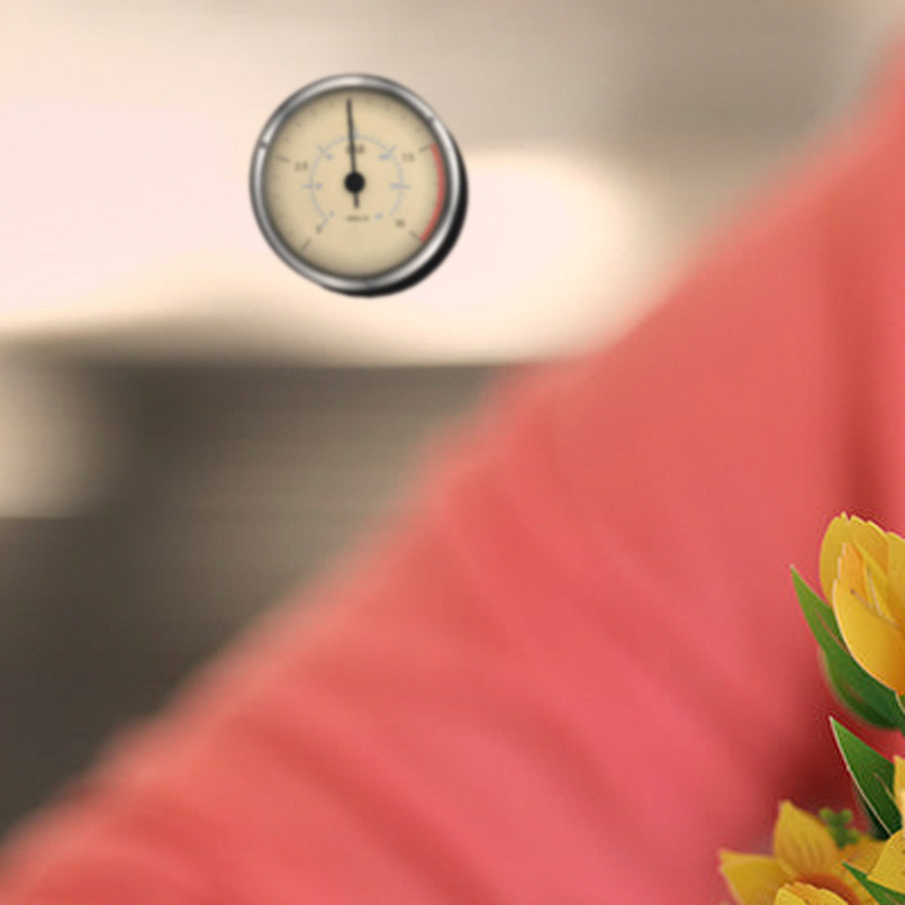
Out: 5
